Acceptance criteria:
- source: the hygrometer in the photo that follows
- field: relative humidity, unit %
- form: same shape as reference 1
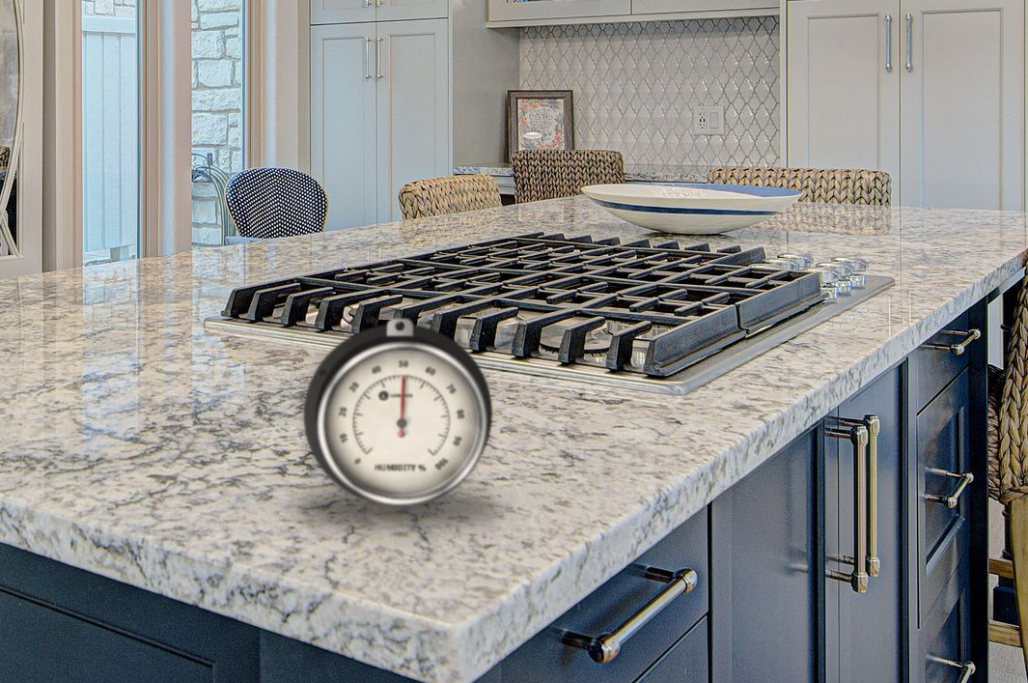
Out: 50
